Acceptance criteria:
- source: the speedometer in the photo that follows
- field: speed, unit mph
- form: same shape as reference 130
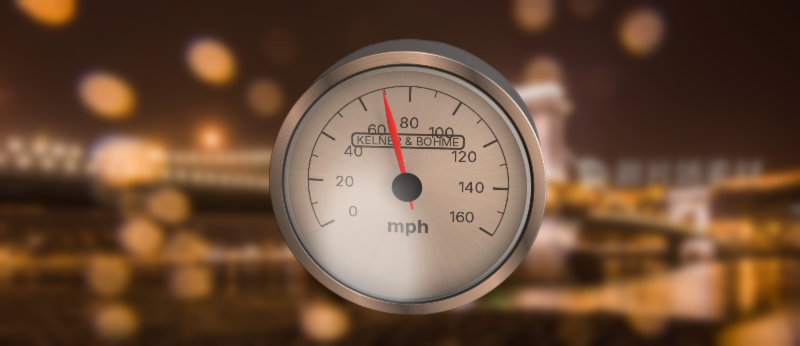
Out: 70
